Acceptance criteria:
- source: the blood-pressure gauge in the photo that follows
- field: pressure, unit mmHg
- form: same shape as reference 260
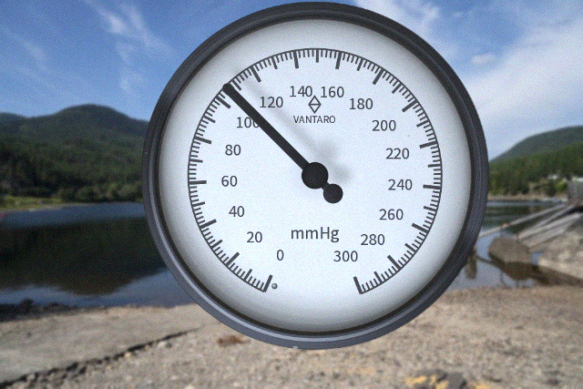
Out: 106
